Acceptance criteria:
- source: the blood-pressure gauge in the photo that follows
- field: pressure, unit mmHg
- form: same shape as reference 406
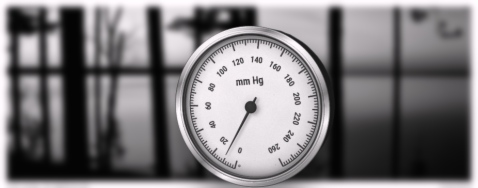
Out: 10
